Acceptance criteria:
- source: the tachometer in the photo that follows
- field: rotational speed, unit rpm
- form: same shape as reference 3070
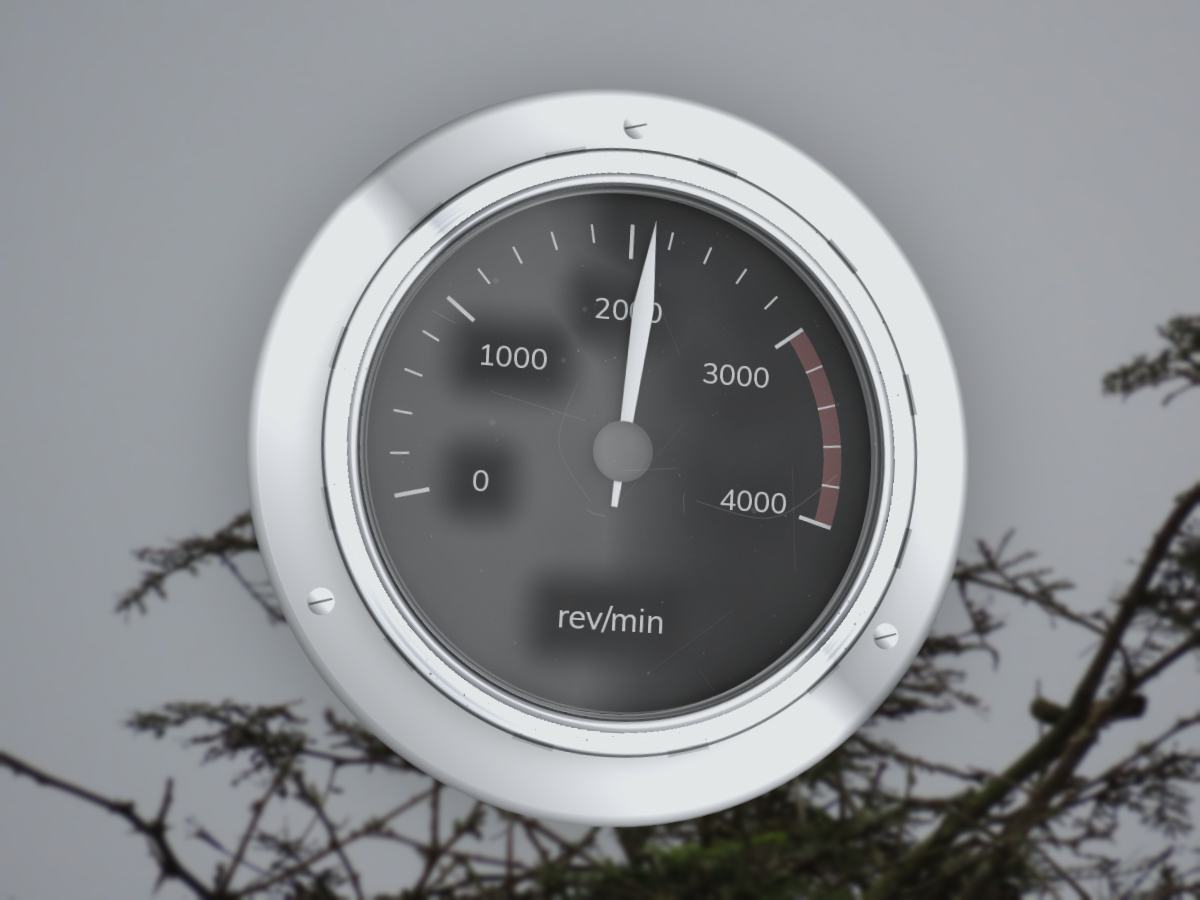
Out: 2100
